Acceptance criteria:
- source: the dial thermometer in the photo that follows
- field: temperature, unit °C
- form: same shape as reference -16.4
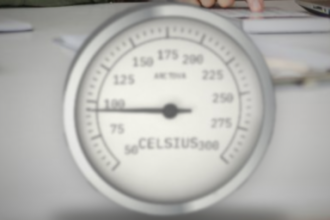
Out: 95
